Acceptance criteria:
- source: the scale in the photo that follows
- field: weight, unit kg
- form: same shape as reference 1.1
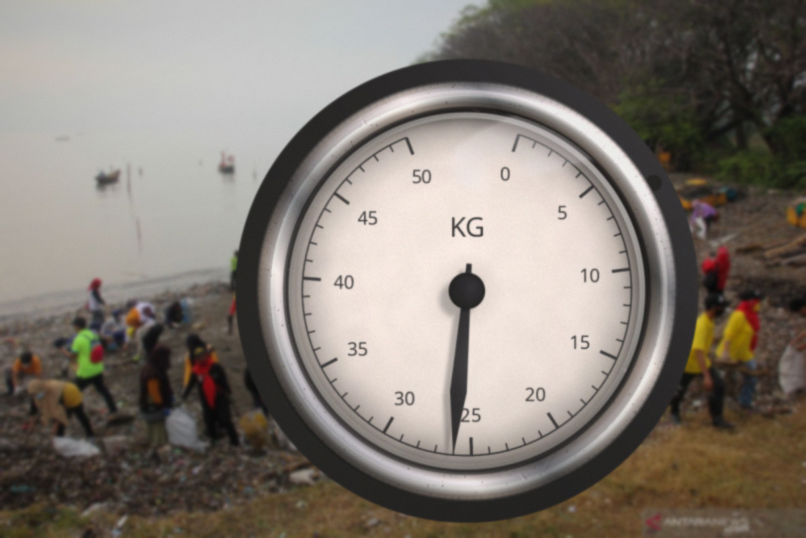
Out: 26
